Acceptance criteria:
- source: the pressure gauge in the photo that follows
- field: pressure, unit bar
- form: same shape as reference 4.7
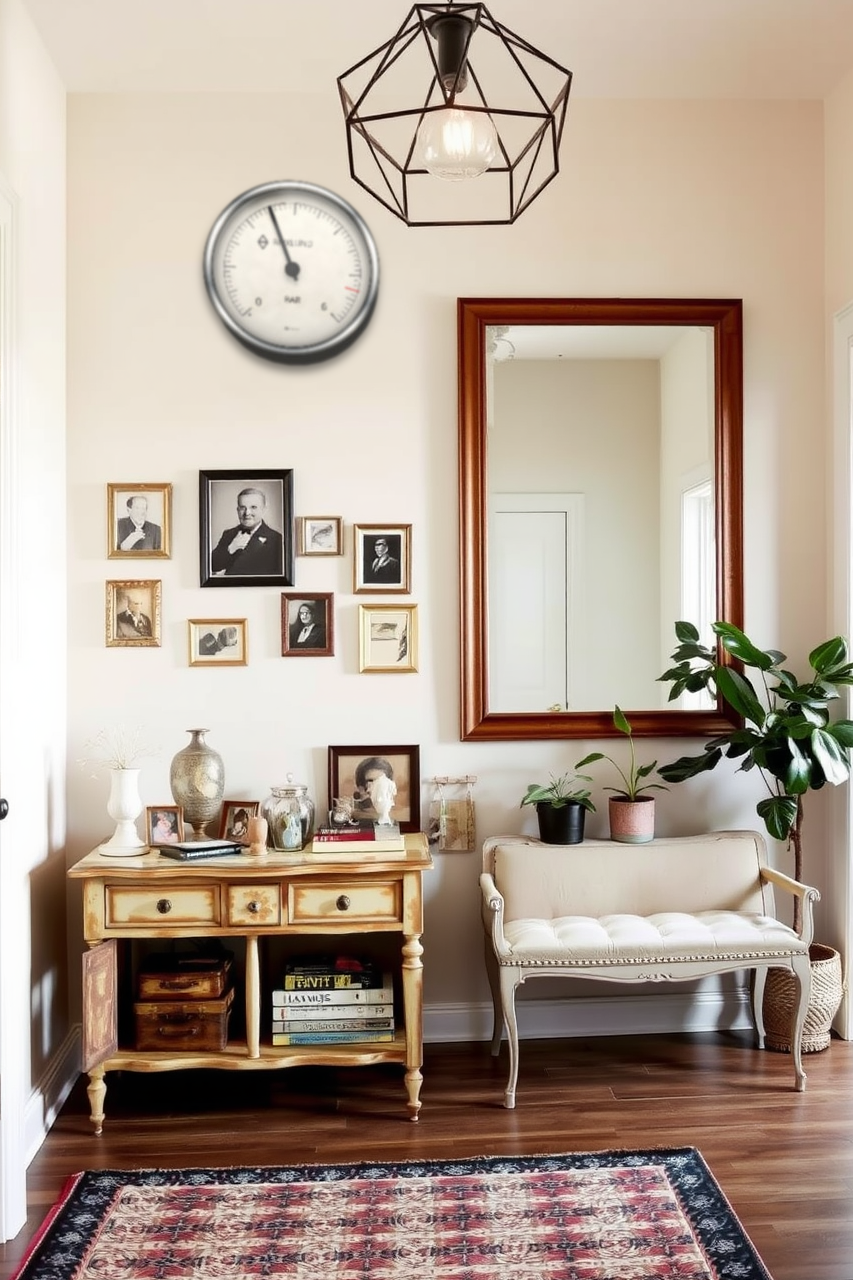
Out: 2.5
